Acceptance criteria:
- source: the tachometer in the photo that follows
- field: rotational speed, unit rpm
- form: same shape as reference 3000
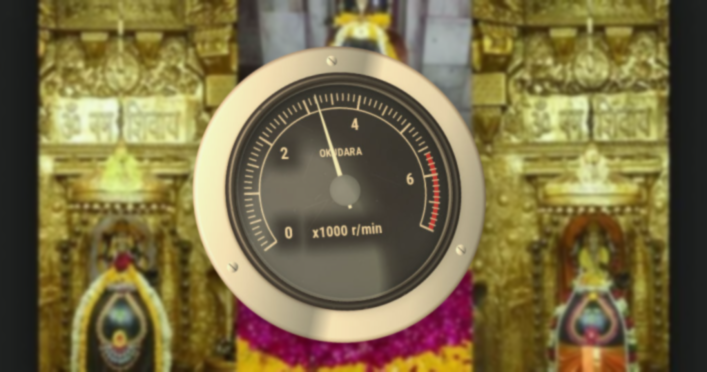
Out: 3200
